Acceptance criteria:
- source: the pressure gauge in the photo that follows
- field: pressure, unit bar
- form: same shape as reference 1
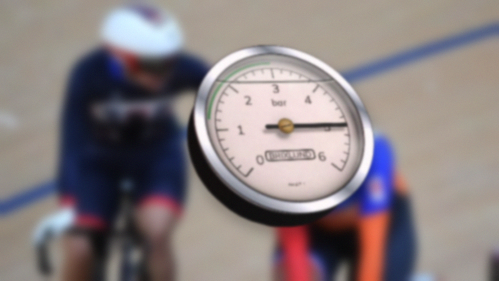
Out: 5
